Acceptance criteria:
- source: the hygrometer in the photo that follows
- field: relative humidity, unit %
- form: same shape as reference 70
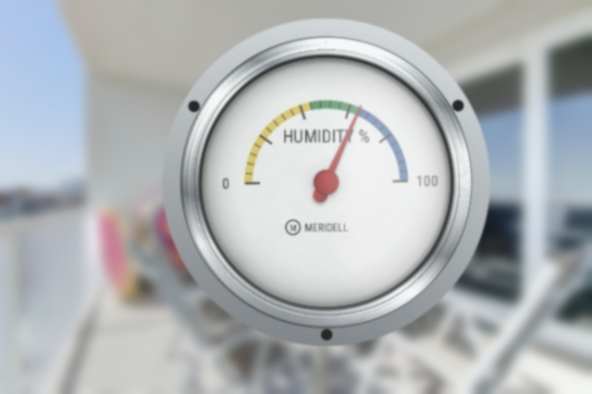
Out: 64
